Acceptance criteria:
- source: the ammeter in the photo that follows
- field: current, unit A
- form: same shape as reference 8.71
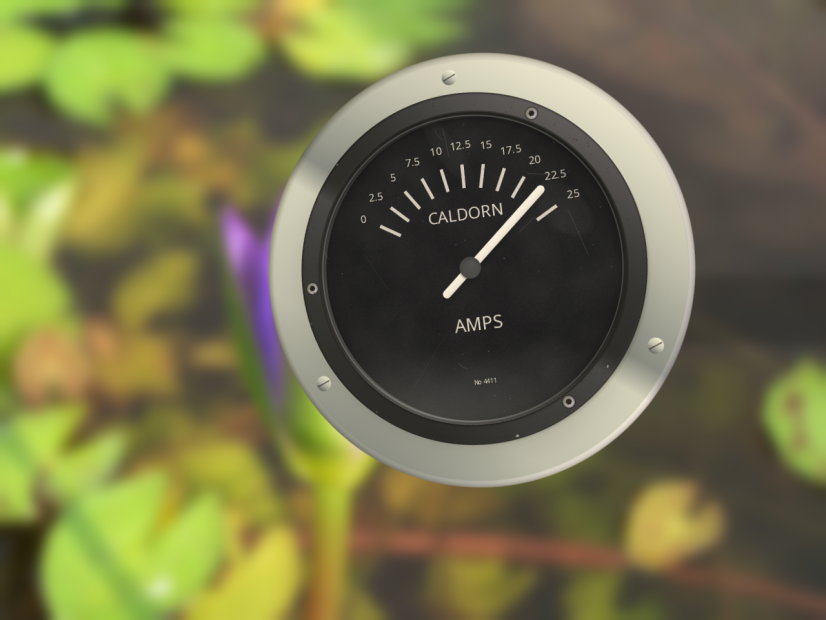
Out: 22.5
